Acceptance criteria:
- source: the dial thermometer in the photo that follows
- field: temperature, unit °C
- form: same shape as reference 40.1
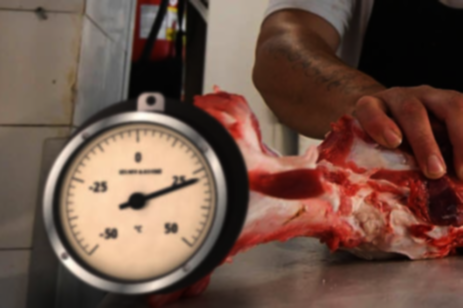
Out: 27.5
